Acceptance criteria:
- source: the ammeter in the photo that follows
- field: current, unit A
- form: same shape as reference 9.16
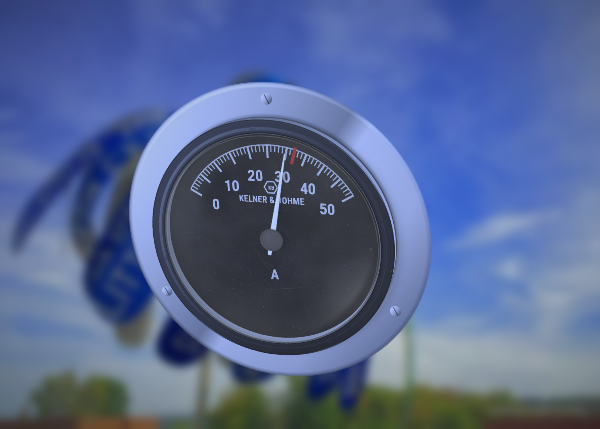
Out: 30
